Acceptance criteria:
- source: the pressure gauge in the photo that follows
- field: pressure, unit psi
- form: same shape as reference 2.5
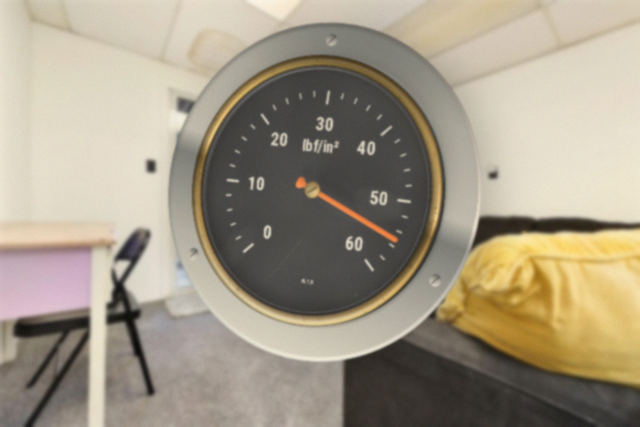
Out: 55
